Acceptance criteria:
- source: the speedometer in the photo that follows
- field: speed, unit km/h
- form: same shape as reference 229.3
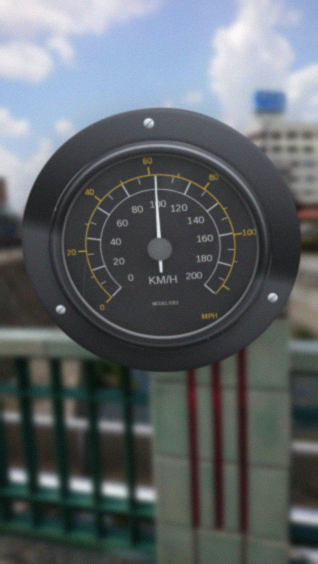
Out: 100
